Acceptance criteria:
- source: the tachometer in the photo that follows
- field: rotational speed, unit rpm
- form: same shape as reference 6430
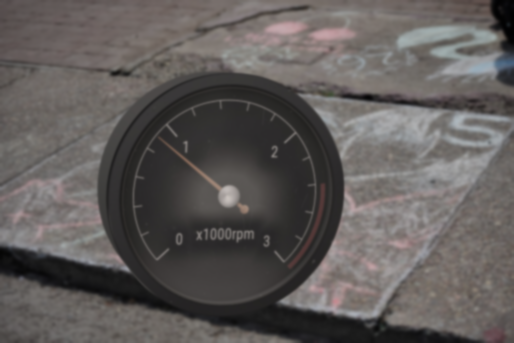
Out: 900
